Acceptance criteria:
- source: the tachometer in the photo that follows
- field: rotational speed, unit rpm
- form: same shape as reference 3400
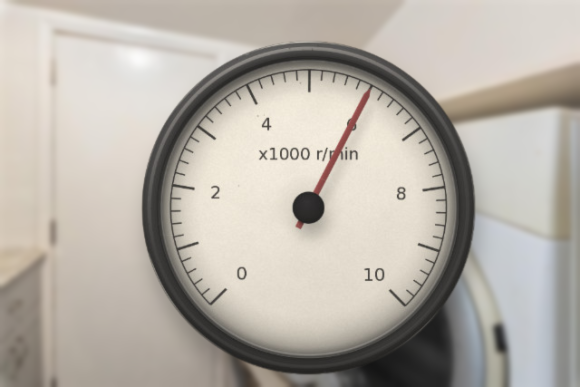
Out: 6000
